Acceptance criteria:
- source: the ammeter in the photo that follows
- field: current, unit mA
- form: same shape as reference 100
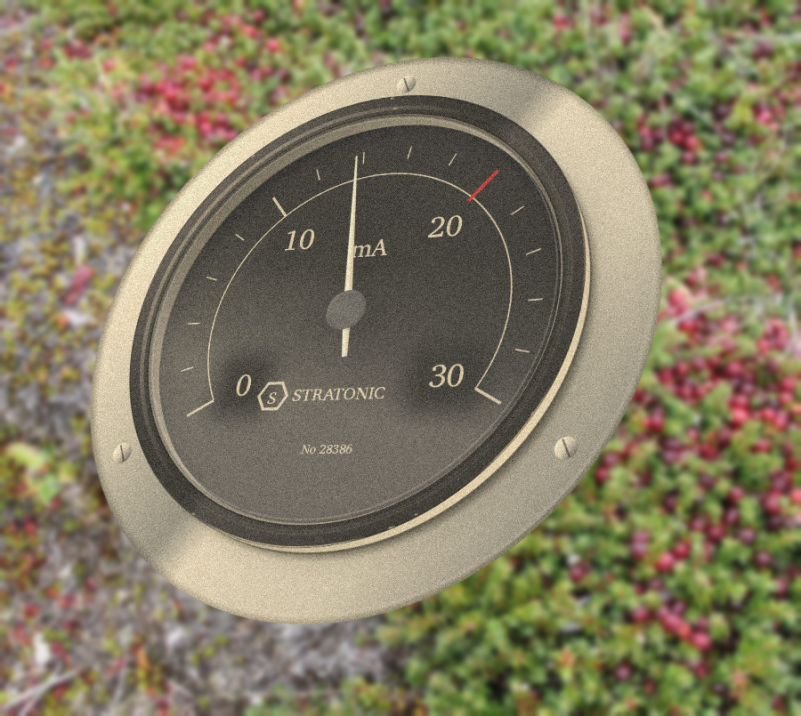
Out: 14
